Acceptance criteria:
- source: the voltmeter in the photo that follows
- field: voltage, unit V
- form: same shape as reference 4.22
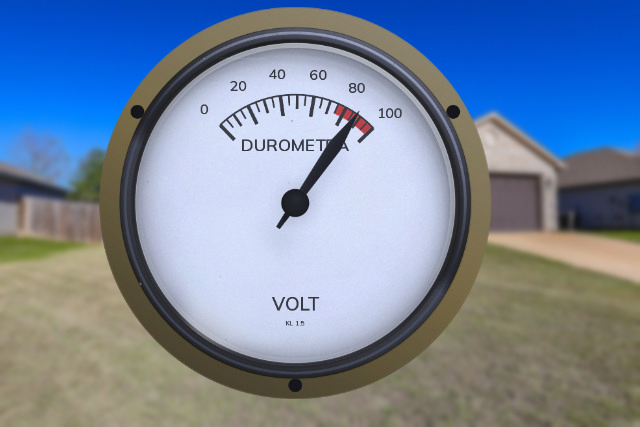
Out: 87.5
